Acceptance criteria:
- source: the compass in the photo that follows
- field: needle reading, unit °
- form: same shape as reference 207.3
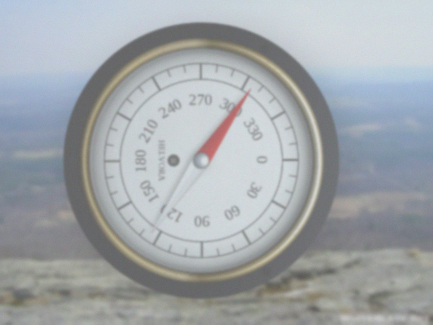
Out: 305
